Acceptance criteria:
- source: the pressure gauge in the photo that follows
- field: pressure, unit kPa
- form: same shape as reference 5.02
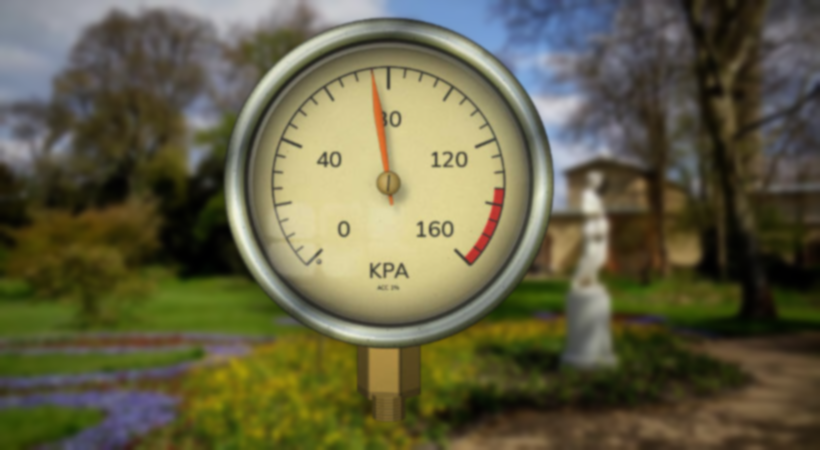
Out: 75
